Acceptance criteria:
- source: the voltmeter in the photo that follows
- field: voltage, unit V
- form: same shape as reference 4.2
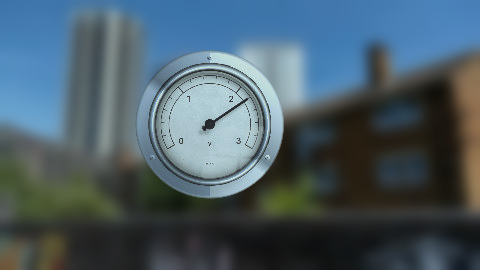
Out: 2.2
